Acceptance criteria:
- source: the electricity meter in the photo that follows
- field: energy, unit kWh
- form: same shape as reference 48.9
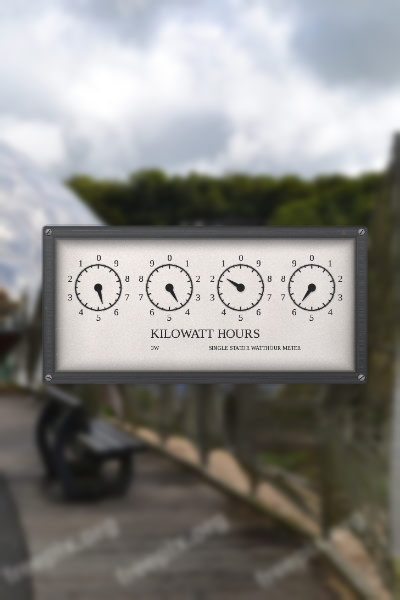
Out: 5416
